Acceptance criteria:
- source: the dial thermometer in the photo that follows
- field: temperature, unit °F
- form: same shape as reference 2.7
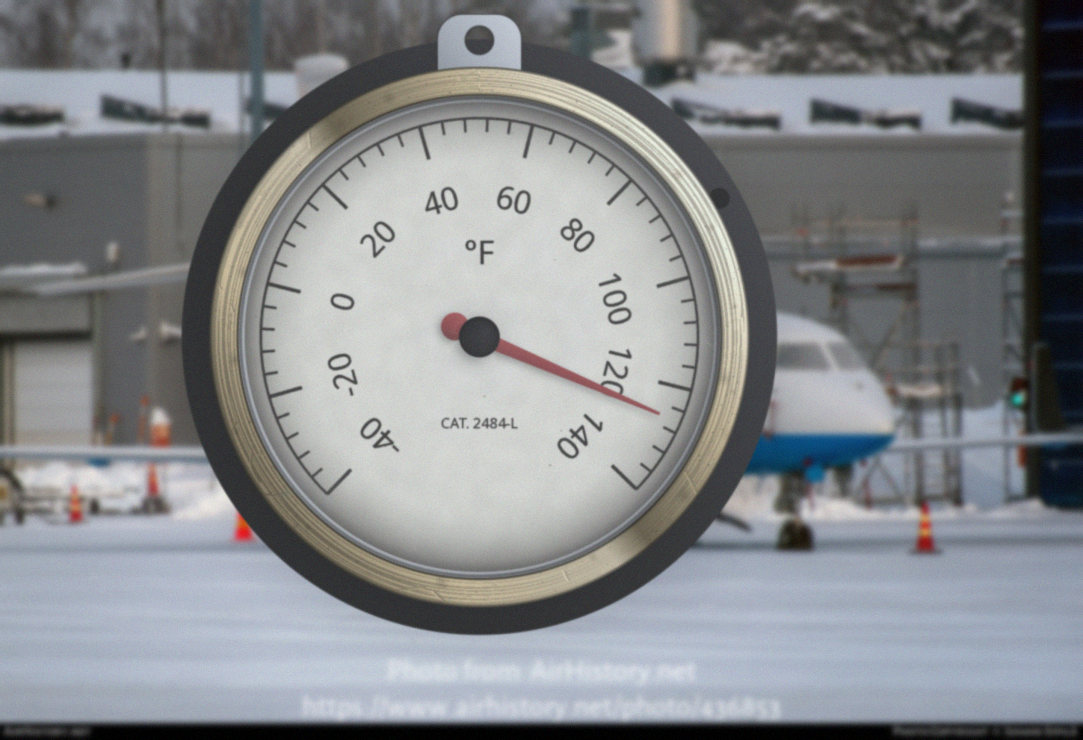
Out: 126
